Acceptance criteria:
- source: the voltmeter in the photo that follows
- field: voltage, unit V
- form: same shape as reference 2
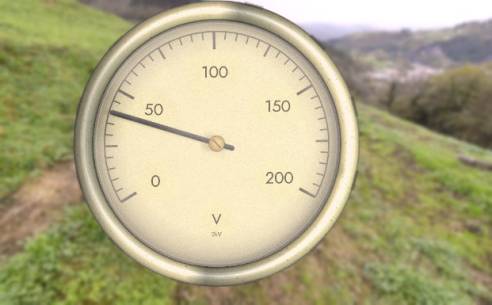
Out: 40
